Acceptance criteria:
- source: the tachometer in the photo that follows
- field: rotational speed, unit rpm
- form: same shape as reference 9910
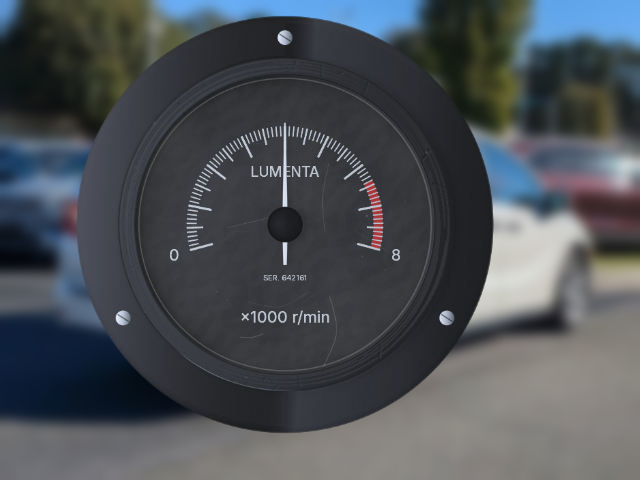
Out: 4000
